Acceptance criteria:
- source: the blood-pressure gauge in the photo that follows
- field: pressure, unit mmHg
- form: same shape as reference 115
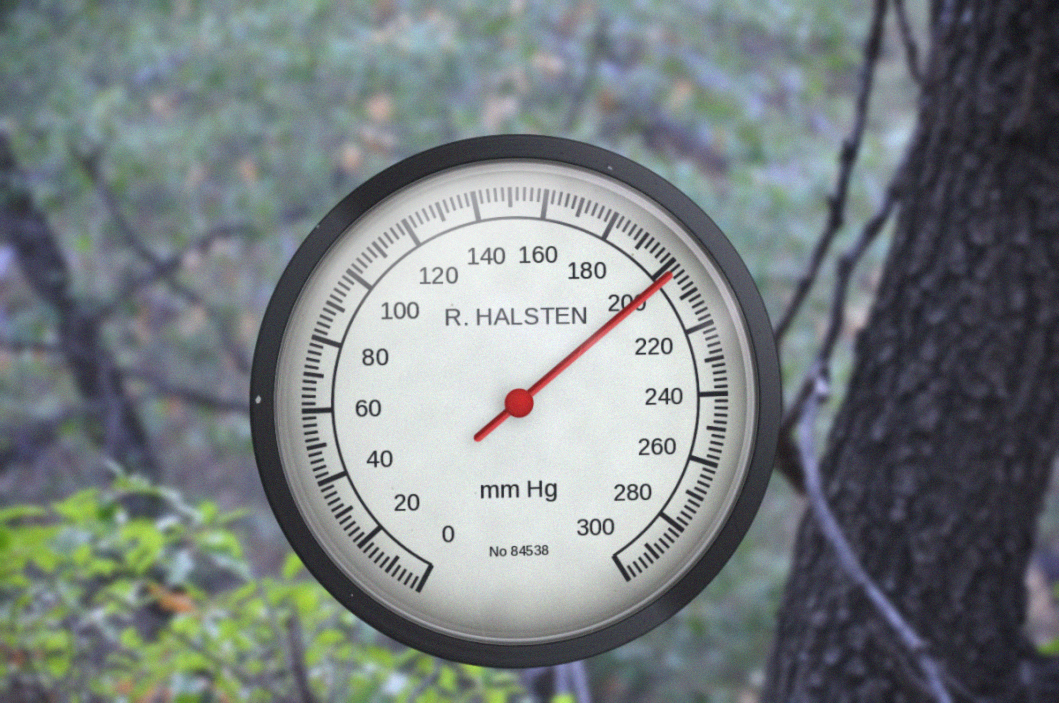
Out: 202
